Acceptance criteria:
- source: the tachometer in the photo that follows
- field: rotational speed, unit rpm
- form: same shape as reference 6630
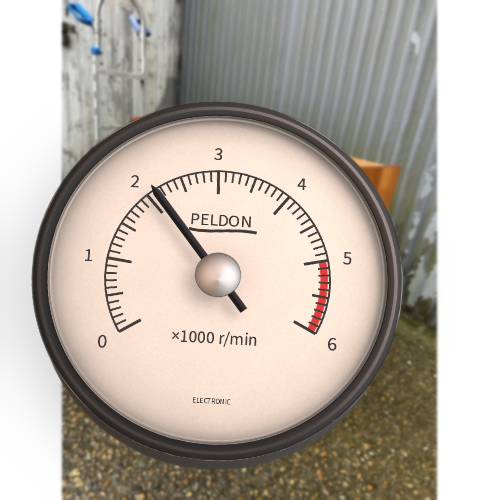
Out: 2100
